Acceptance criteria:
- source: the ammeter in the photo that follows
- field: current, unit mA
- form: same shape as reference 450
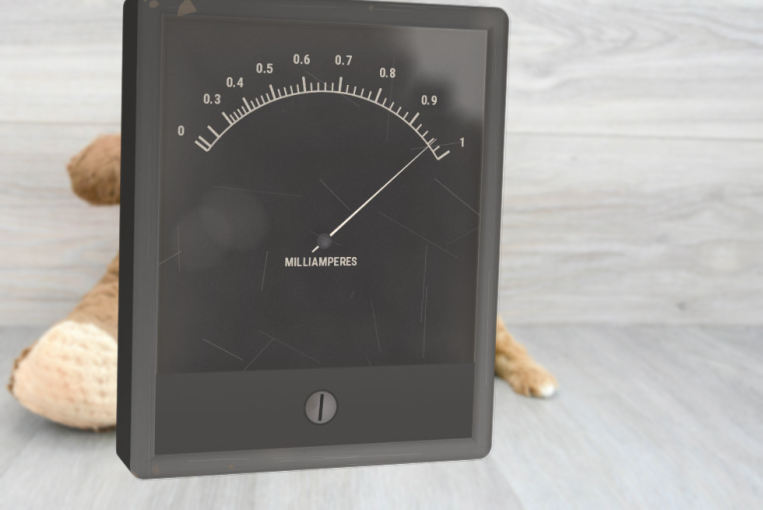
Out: 0.96
